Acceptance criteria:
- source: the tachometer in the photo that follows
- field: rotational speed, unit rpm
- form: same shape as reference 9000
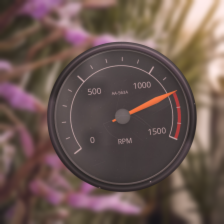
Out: 1200
